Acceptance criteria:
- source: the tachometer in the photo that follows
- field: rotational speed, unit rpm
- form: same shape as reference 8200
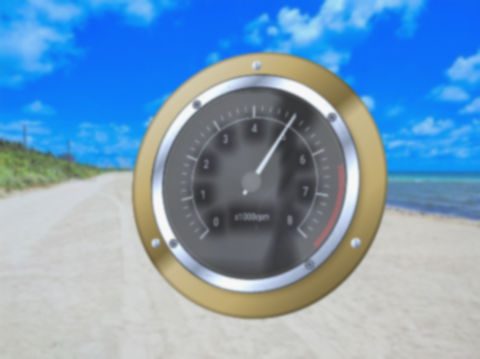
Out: 5000
